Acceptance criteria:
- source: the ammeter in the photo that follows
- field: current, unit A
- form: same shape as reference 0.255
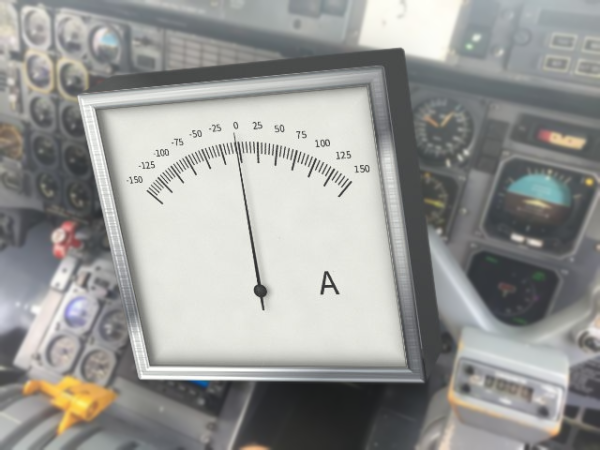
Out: 0
